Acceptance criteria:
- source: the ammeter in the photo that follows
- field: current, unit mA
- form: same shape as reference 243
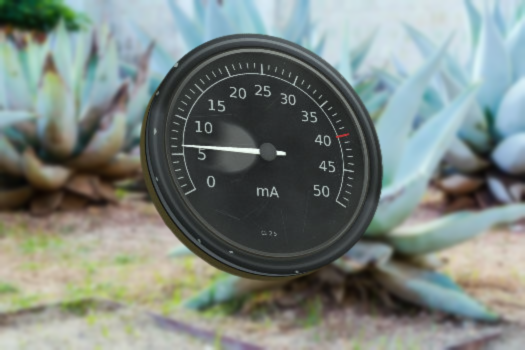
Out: 6
